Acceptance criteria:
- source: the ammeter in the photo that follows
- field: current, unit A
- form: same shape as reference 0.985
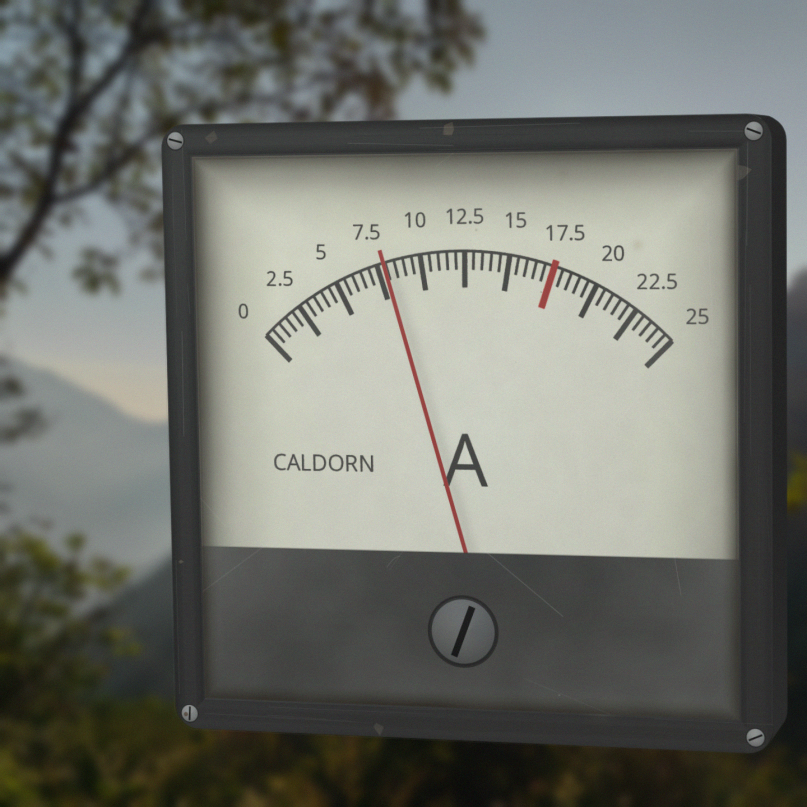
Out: 8
